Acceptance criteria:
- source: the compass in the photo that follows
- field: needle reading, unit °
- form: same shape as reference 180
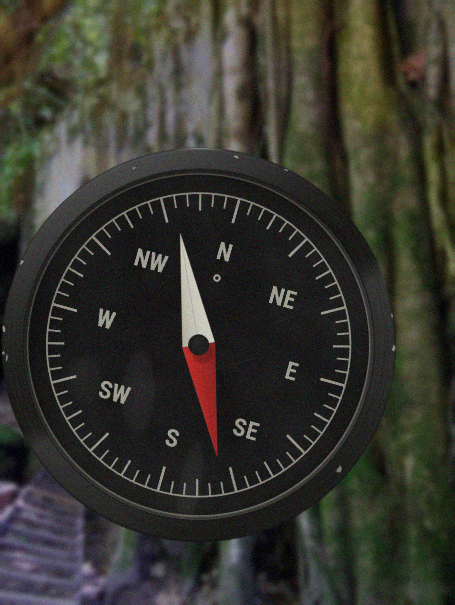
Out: 155
